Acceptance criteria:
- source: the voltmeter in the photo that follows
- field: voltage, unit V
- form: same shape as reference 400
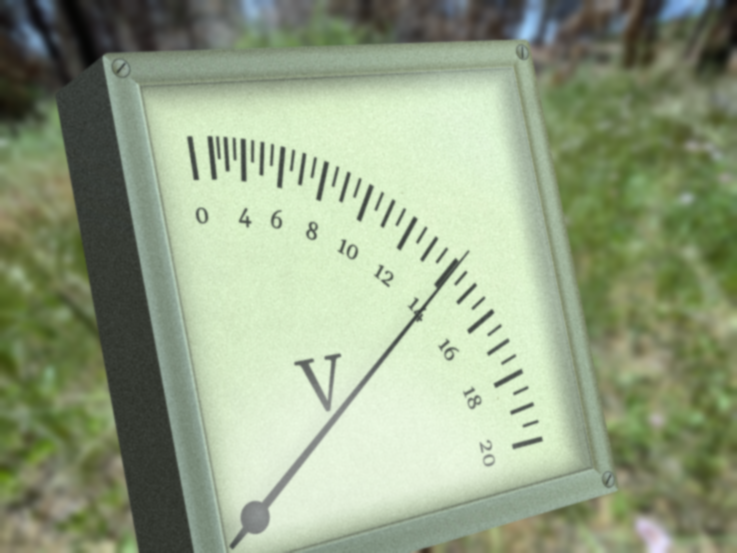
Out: 14
